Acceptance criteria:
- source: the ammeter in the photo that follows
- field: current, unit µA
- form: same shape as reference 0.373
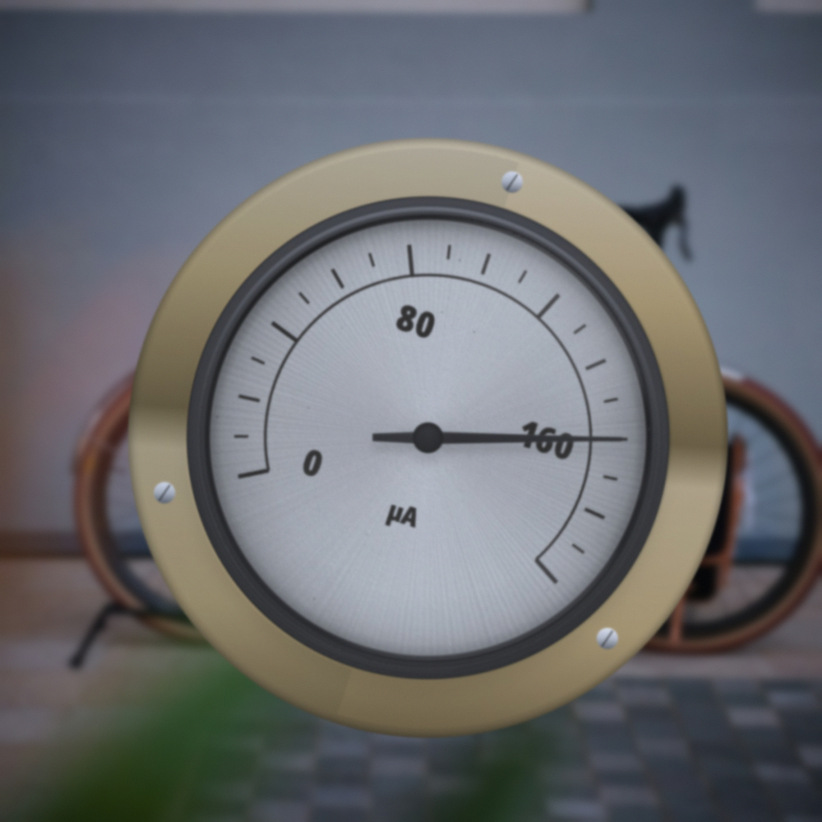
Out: 160
